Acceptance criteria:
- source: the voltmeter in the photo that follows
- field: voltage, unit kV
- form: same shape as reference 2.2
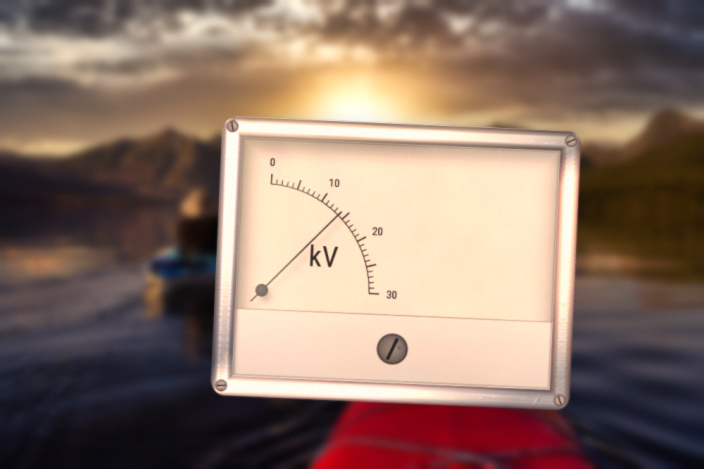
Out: 14
